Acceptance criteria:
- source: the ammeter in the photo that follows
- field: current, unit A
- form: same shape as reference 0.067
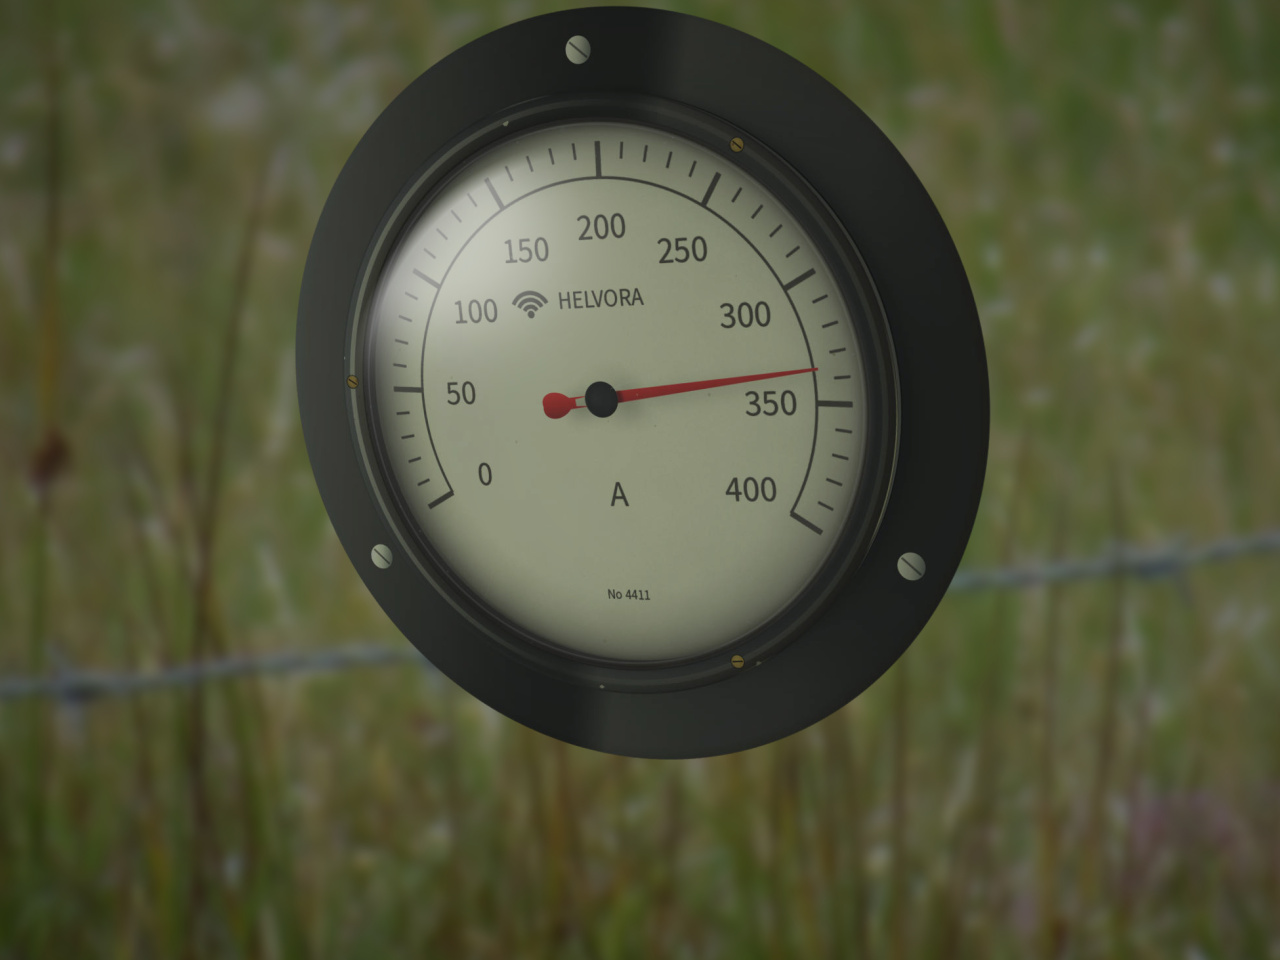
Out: 335
